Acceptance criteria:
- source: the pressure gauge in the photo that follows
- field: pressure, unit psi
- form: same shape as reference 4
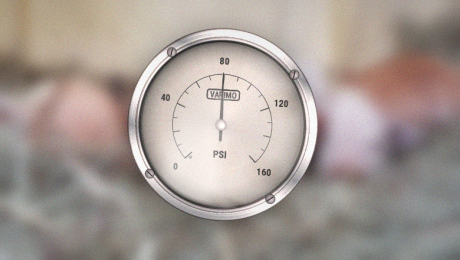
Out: 80
